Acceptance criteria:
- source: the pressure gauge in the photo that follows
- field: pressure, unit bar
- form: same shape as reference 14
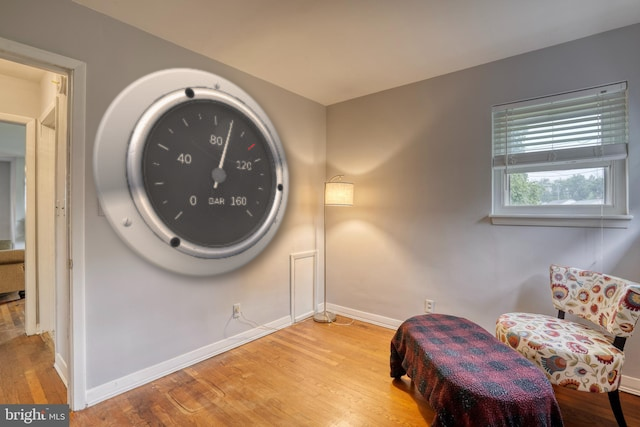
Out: 90
